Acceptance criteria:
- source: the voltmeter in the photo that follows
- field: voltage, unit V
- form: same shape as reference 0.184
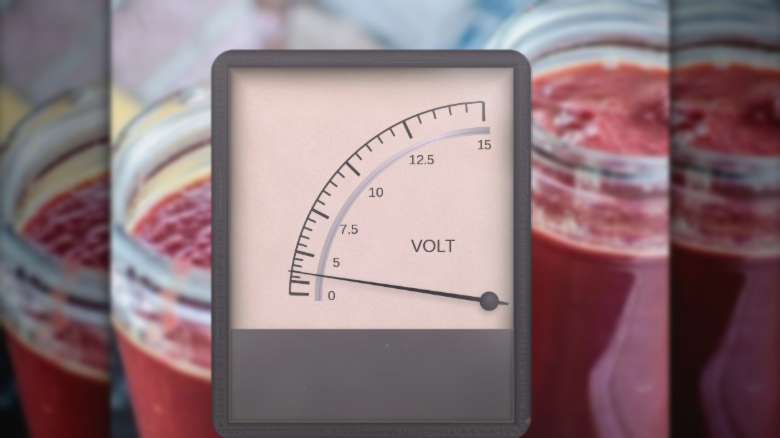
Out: 3.5
